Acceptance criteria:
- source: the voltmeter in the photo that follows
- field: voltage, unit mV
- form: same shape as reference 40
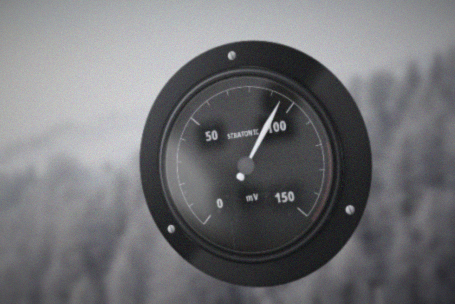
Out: 95
